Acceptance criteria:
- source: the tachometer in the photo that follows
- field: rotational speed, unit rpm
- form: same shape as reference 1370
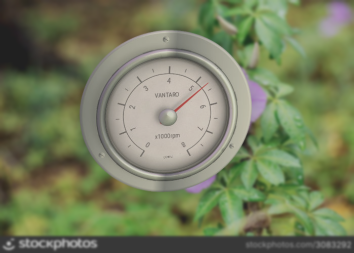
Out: 5250
